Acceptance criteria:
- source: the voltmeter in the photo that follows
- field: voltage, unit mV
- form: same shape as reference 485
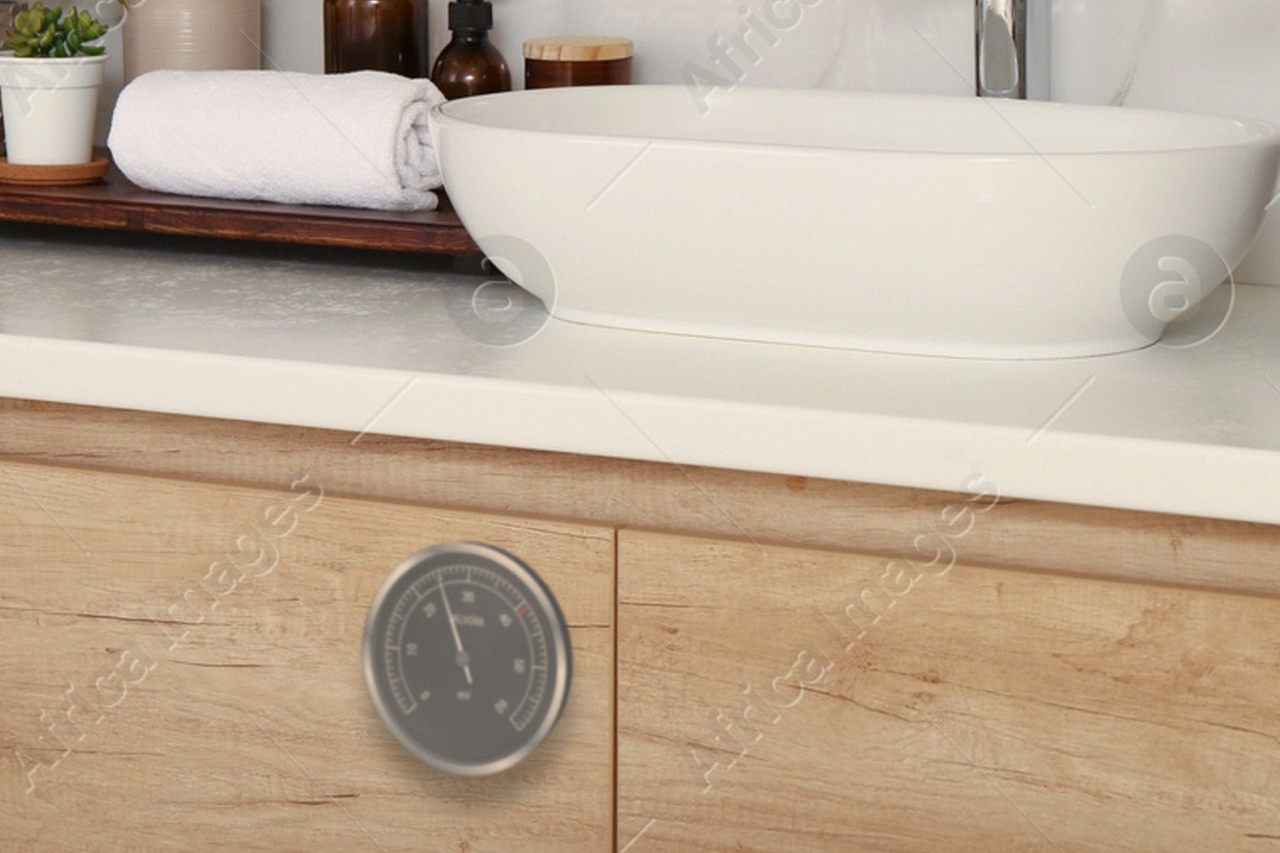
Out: 25
